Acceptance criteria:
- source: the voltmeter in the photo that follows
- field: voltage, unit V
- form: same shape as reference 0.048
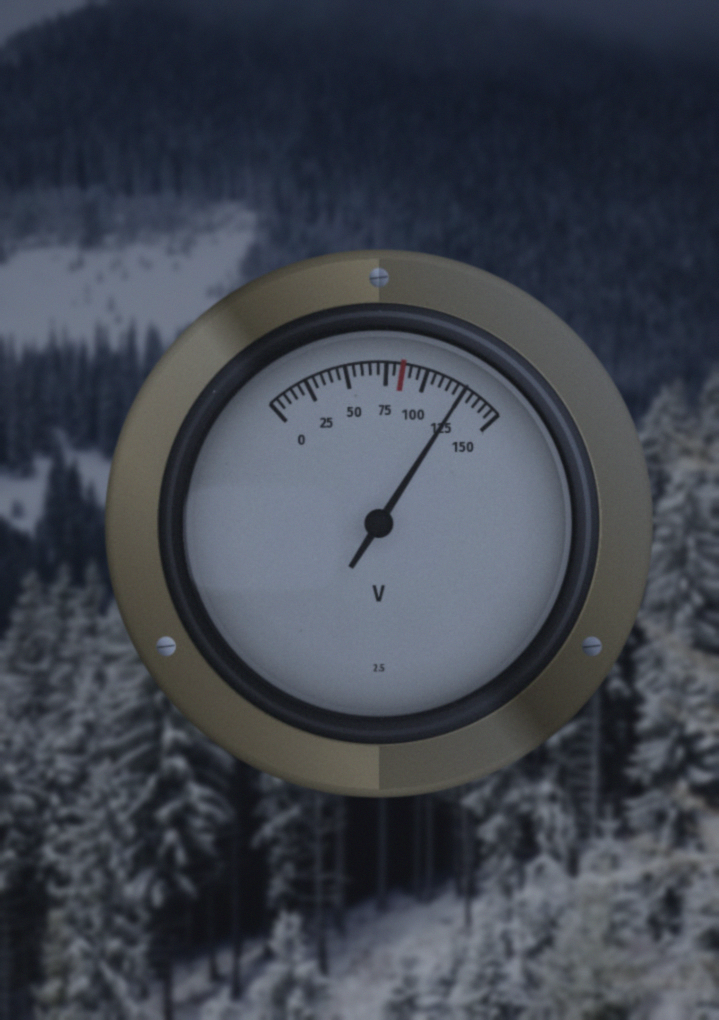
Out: 125
